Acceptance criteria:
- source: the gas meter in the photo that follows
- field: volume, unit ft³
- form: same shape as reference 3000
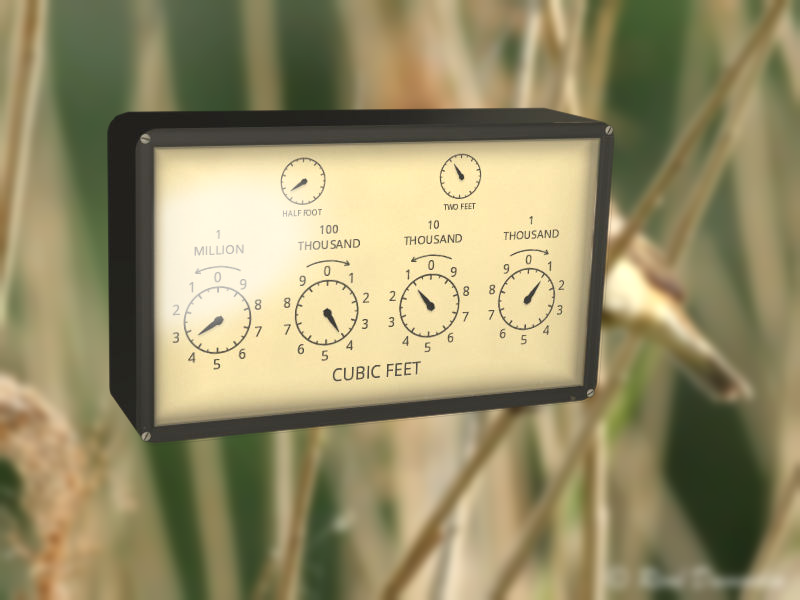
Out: 341100
